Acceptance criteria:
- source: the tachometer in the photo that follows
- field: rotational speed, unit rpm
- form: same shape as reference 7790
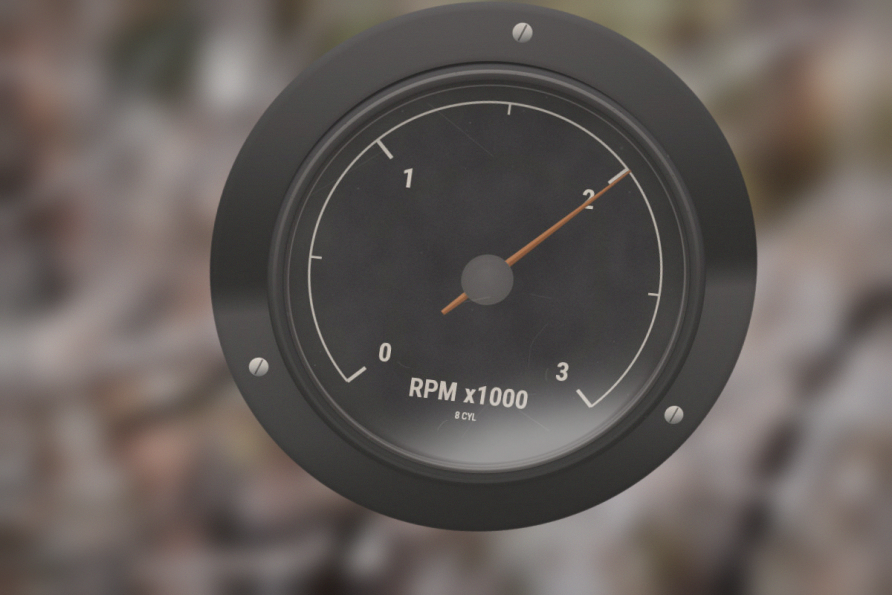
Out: 2000
